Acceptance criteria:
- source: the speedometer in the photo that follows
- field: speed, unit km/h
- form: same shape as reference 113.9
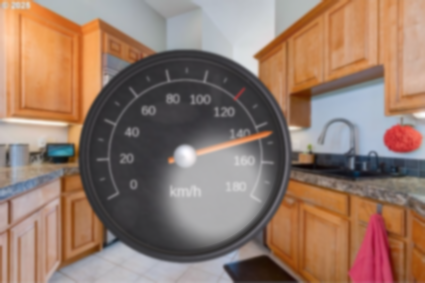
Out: 145
